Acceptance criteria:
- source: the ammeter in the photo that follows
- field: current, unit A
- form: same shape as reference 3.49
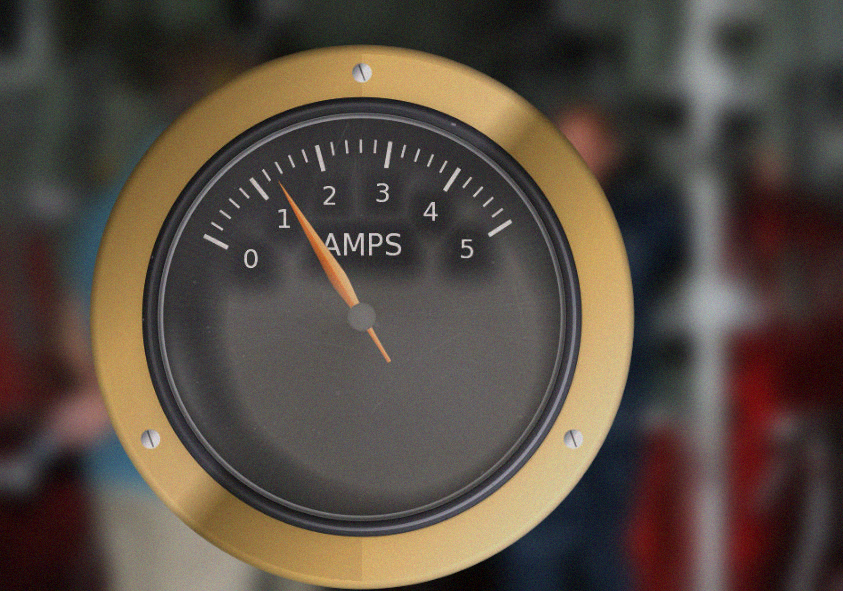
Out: 1.3
